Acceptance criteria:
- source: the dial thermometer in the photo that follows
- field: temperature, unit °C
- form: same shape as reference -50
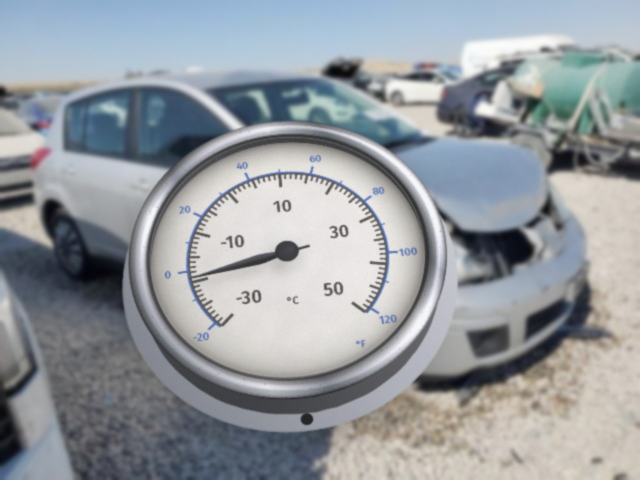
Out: -20
